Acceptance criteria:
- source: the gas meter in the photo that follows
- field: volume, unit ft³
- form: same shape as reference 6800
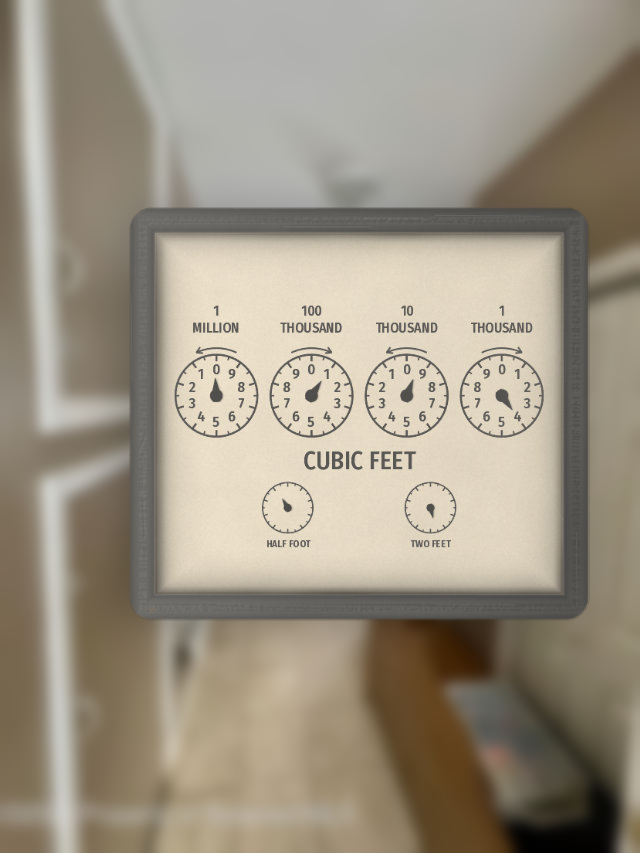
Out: 9400
